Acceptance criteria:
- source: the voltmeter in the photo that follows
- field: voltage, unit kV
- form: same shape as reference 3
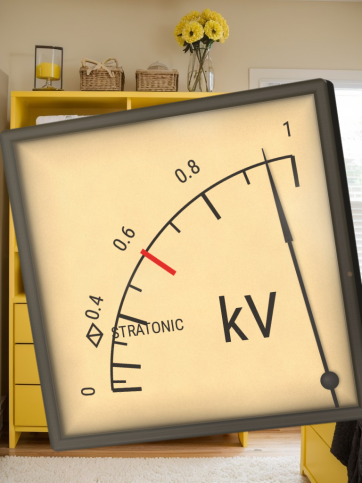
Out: 0.95
